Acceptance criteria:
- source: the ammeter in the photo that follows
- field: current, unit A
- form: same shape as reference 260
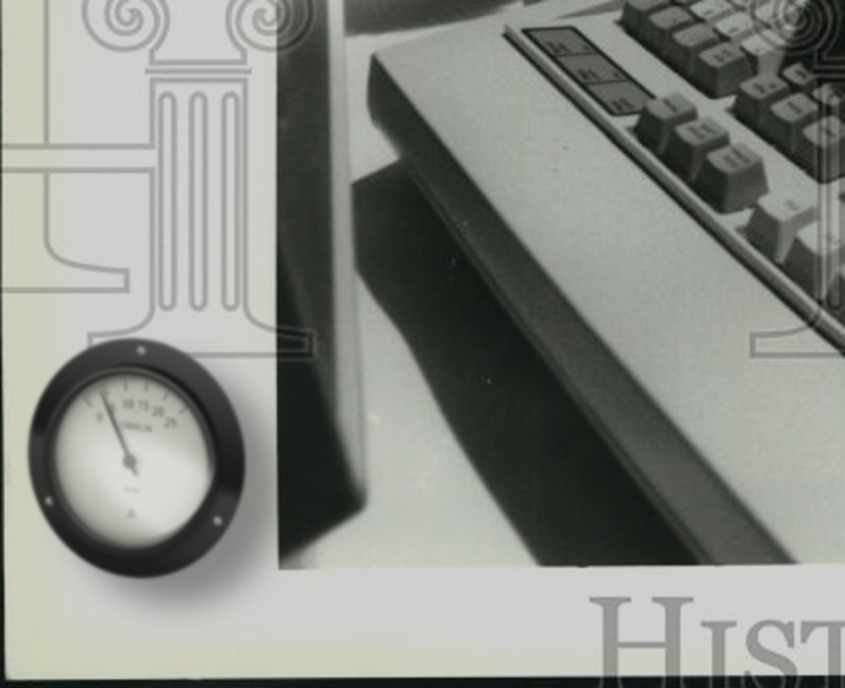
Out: 5
